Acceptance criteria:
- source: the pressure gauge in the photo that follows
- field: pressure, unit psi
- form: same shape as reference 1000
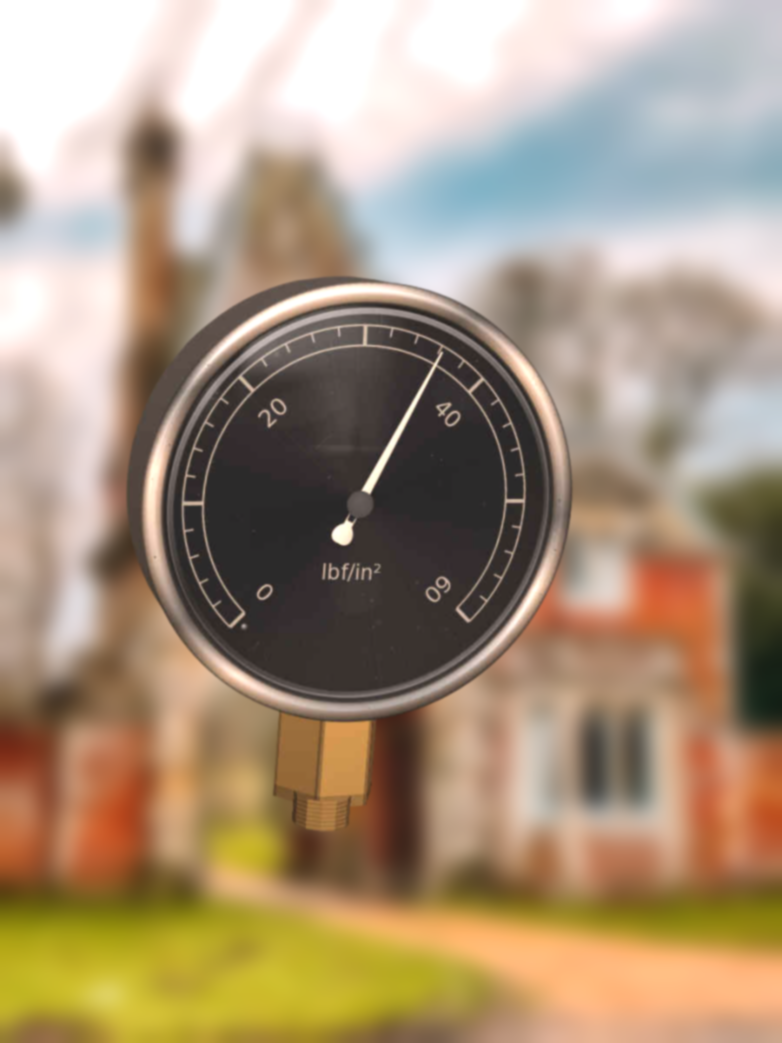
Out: 36
